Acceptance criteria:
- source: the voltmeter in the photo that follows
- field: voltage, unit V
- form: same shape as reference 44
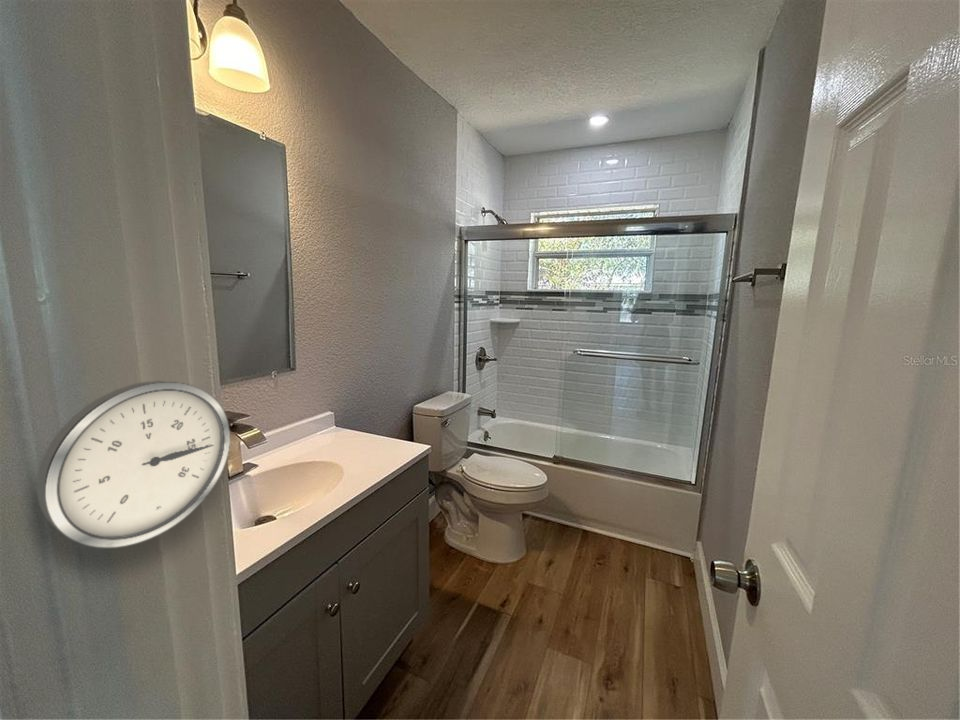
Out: 26
